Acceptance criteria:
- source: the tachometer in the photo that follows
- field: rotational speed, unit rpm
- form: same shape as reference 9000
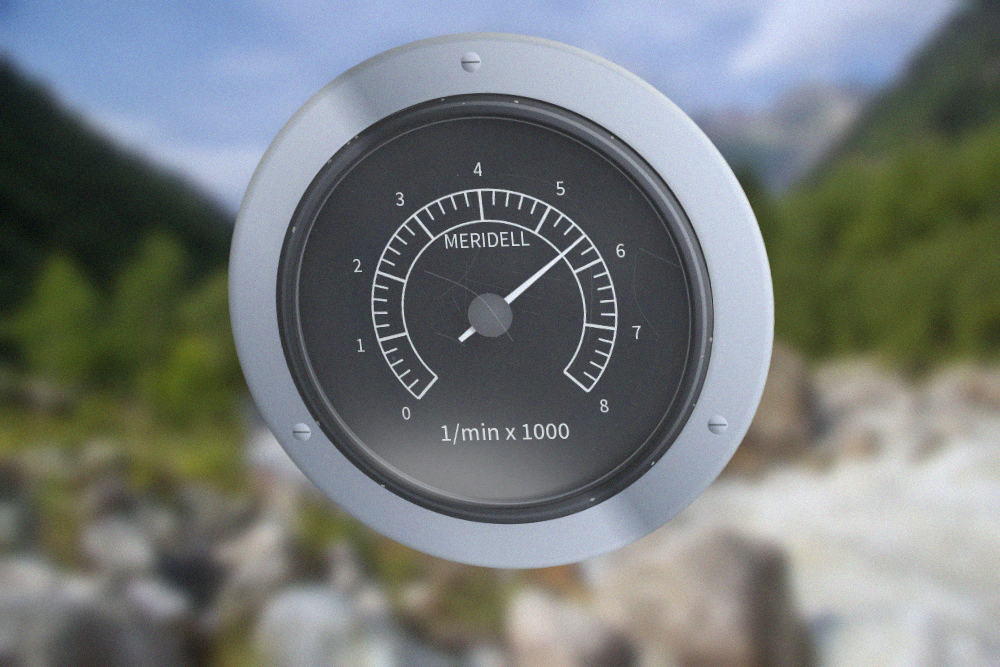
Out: 5600
